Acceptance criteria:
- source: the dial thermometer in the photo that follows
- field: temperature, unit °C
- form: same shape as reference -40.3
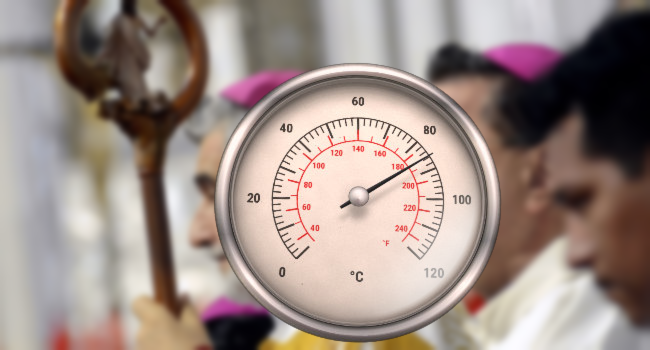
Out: 86
